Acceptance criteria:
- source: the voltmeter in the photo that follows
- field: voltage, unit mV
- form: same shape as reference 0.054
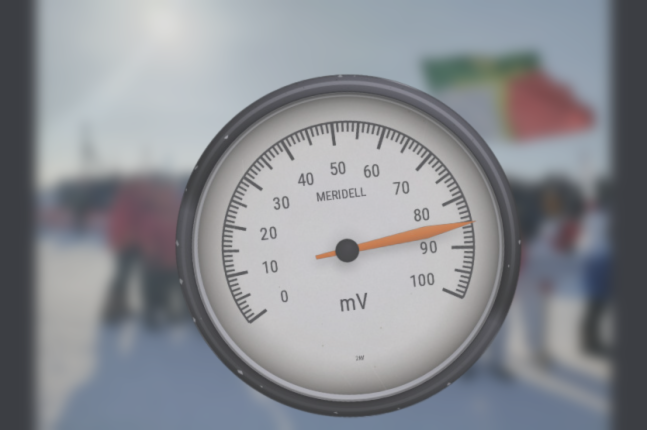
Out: 85
